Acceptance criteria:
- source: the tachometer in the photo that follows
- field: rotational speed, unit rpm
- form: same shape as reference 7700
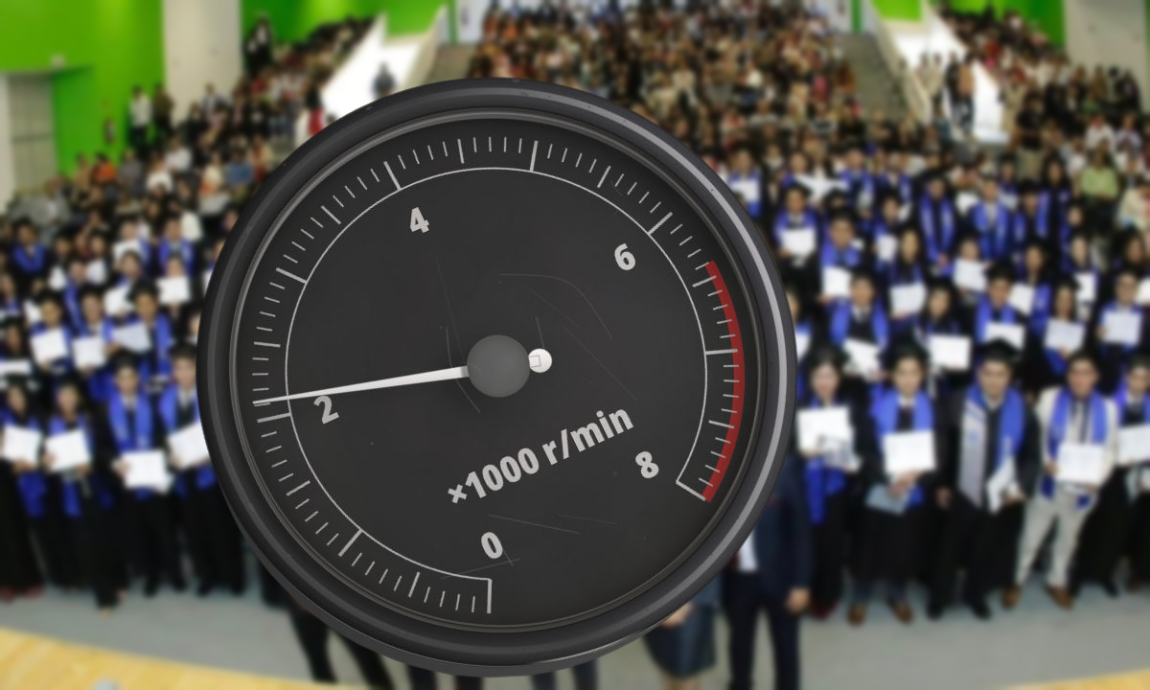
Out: 2100
